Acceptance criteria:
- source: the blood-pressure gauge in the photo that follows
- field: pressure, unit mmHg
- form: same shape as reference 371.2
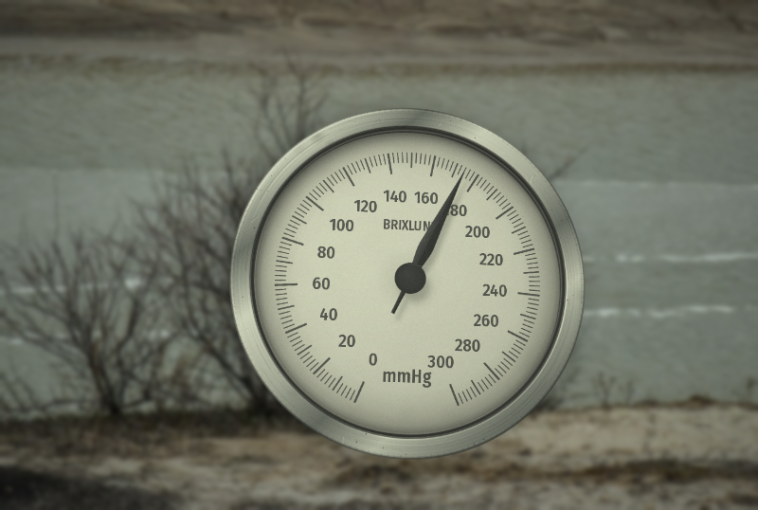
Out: 174
